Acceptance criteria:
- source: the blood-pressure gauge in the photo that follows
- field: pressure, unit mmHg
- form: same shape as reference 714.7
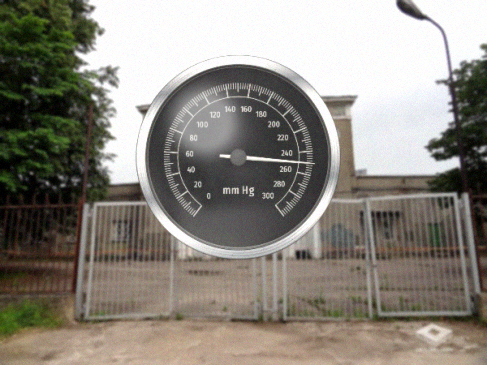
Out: 250
